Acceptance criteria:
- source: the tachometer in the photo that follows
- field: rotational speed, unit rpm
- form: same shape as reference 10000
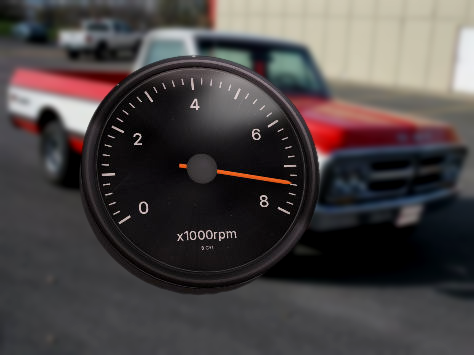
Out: 7400
